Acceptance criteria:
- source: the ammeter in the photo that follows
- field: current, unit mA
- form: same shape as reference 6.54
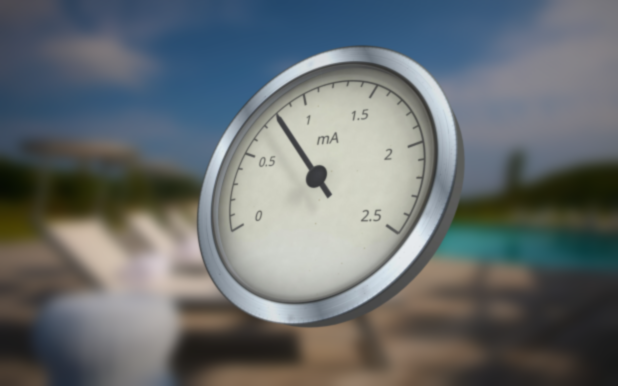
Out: 0.8
